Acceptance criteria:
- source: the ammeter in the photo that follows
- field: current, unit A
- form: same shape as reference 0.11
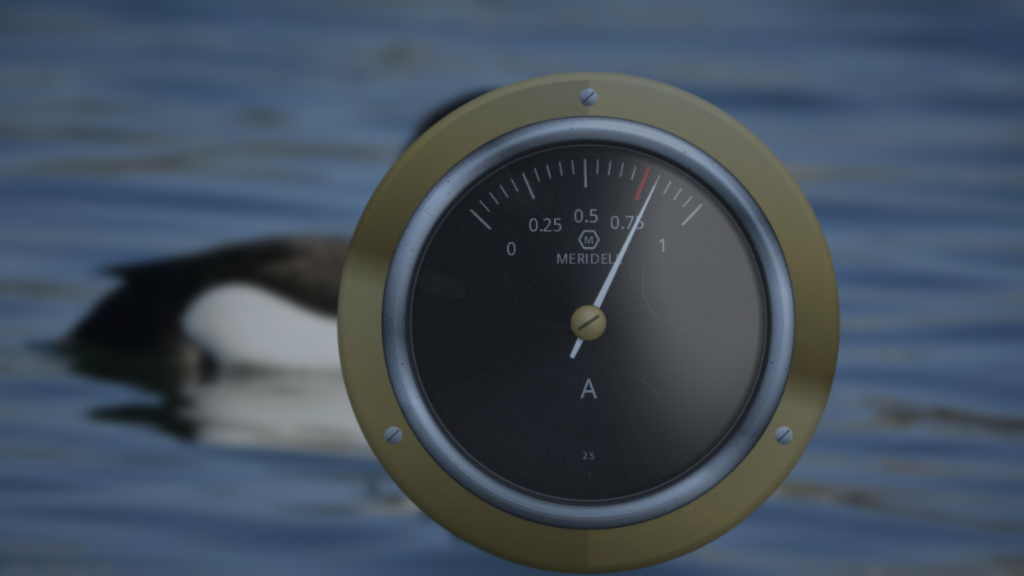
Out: 0.8
